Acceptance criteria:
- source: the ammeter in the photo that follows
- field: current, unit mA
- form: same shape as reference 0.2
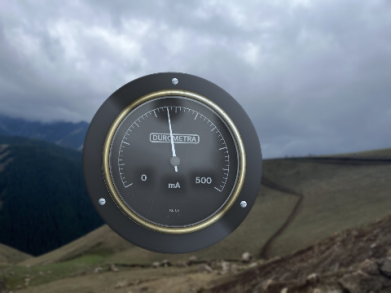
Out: 230
